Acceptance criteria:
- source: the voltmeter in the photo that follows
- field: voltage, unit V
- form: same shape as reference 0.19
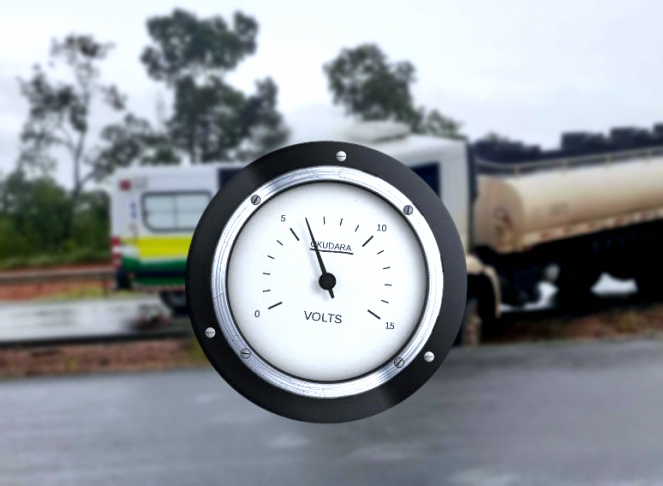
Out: 6
